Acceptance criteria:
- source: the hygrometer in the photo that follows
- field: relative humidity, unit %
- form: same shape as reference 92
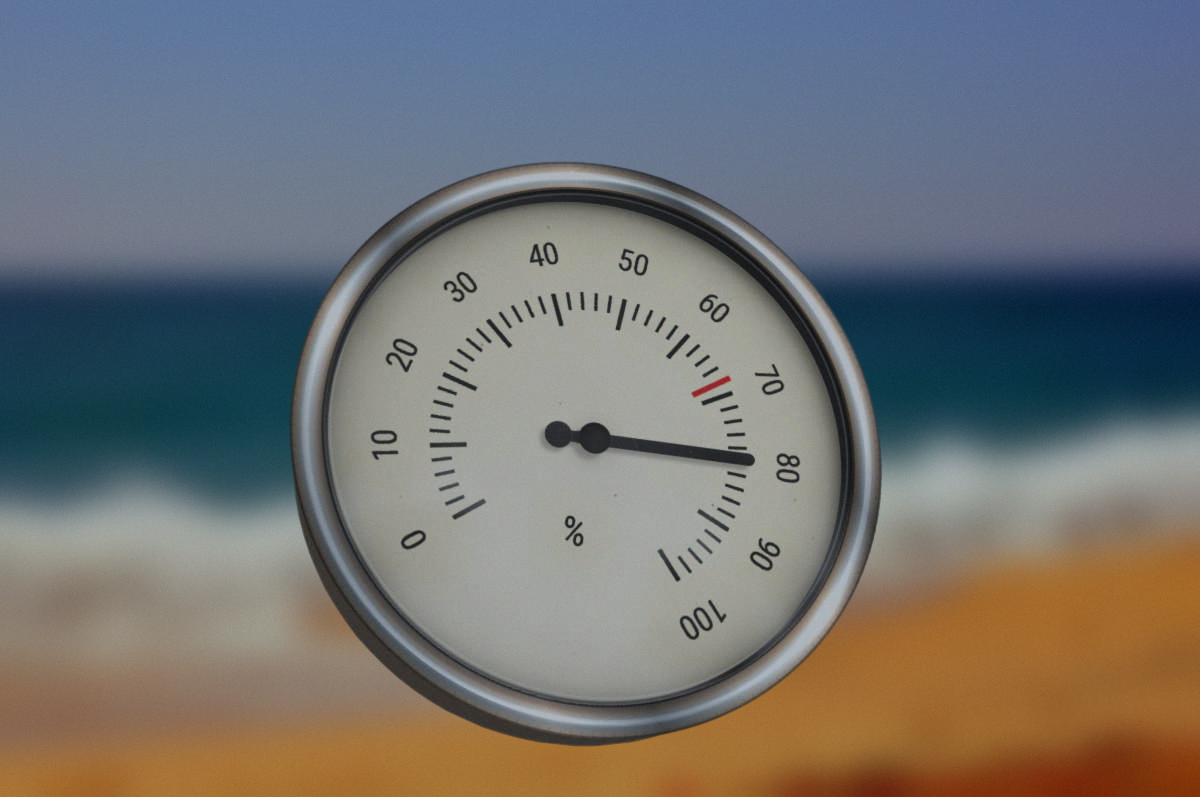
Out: 80
